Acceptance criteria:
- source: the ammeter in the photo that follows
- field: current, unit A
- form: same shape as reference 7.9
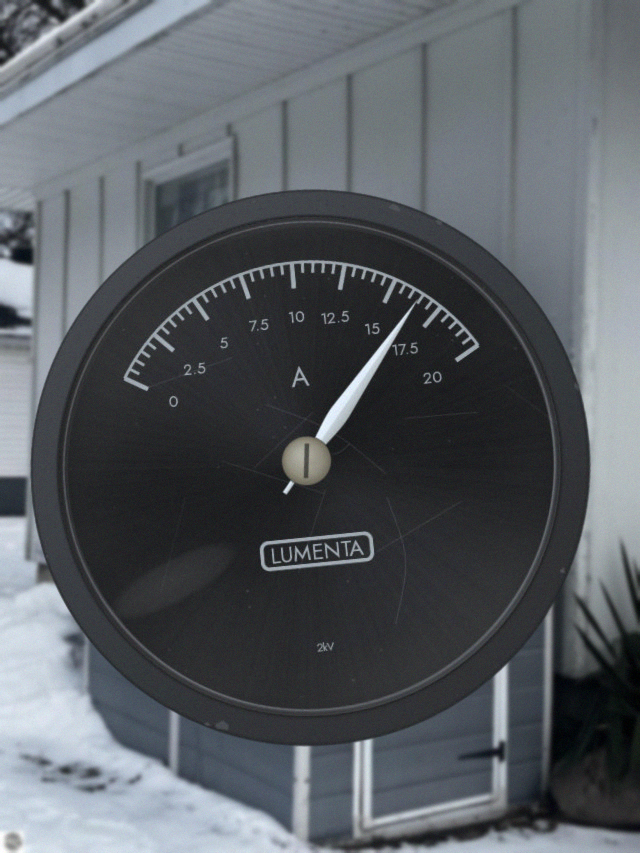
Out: 16.5
